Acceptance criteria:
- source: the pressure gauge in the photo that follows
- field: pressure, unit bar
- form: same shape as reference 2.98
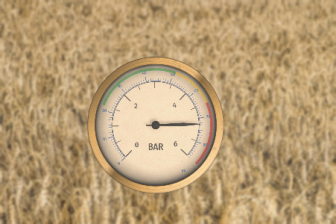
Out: 5
